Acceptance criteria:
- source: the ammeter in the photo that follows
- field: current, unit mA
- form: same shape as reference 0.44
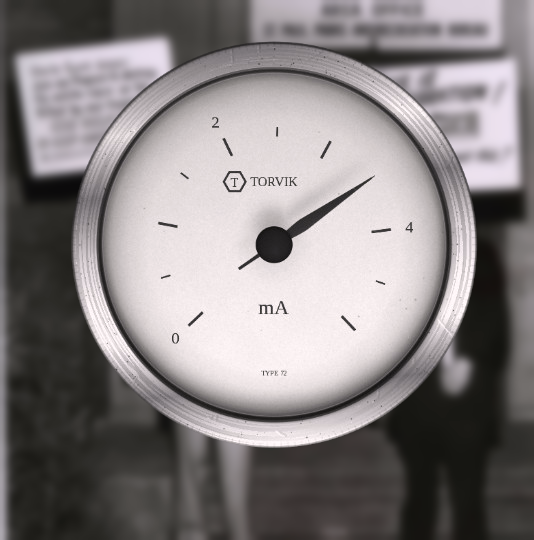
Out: 3.5
